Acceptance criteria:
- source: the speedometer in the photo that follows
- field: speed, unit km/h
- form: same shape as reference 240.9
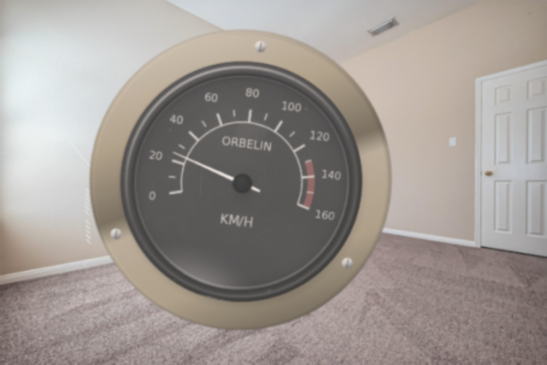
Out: 25
